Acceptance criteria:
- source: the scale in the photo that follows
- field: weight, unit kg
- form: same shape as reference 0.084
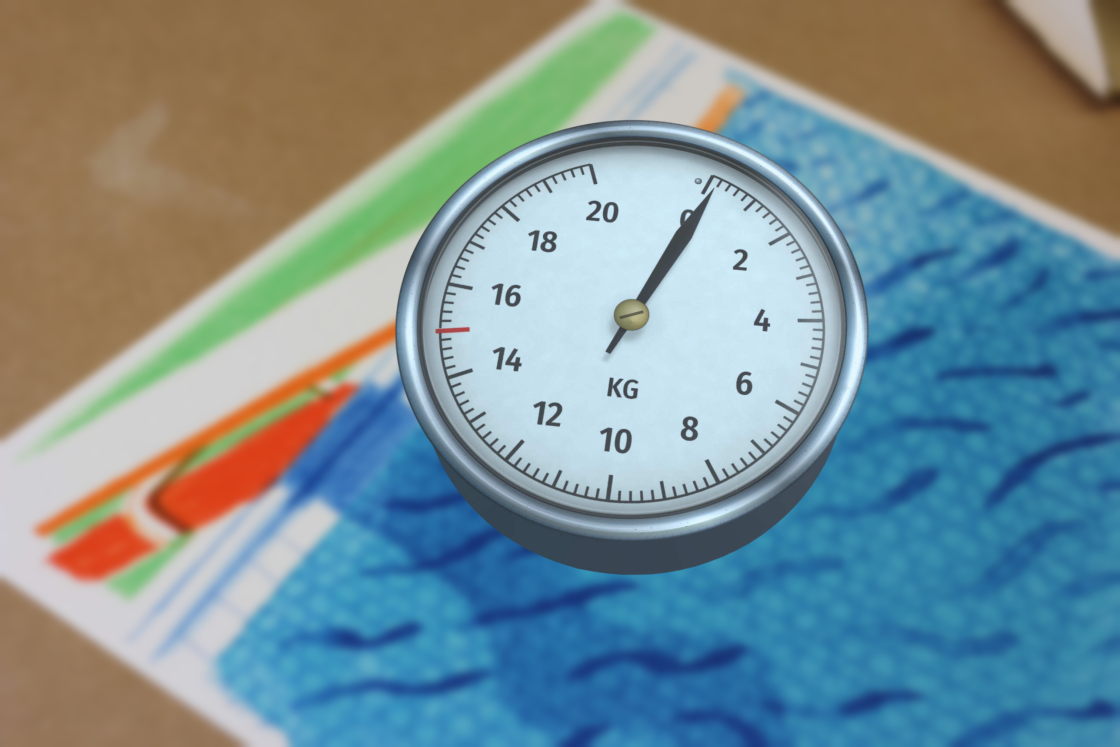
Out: 0.2
